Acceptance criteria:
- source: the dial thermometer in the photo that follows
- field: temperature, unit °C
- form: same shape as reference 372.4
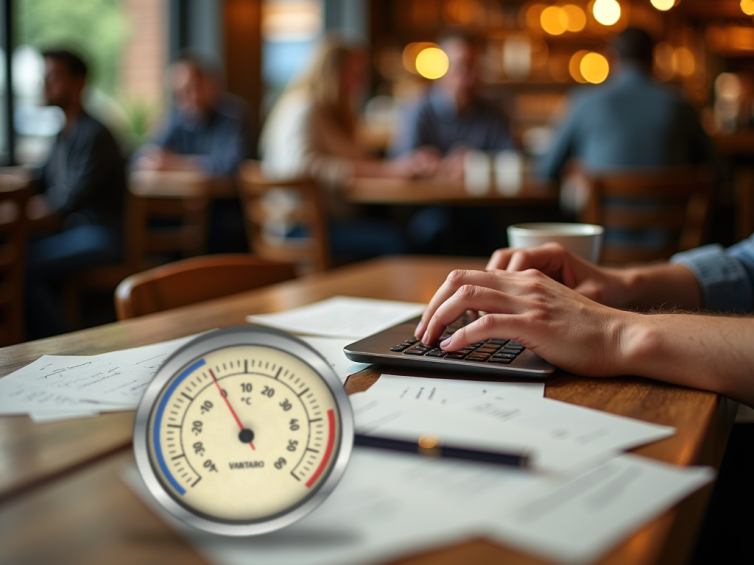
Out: 0
